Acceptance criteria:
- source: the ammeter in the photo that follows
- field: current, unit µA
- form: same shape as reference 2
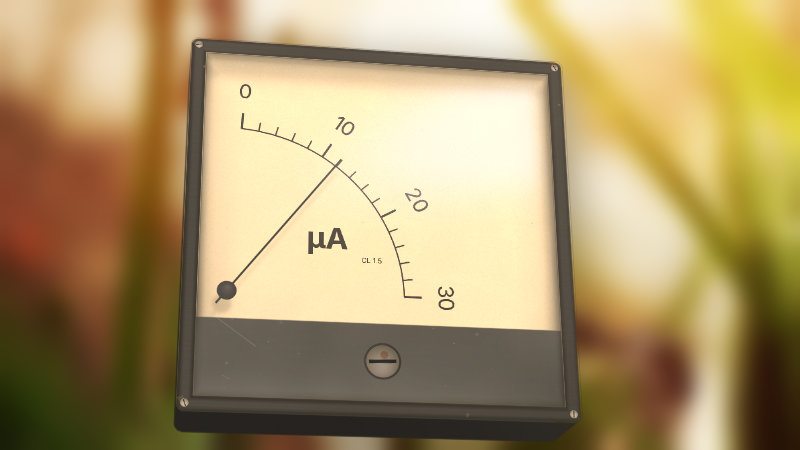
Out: 12
